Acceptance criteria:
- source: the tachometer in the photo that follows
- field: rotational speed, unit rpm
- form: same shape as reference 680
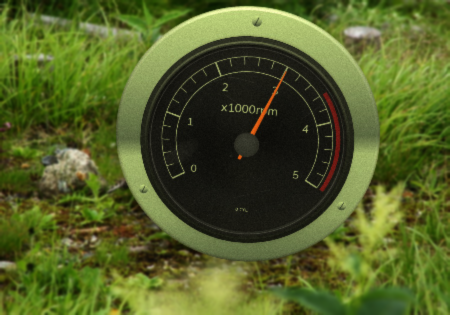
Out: 3000
